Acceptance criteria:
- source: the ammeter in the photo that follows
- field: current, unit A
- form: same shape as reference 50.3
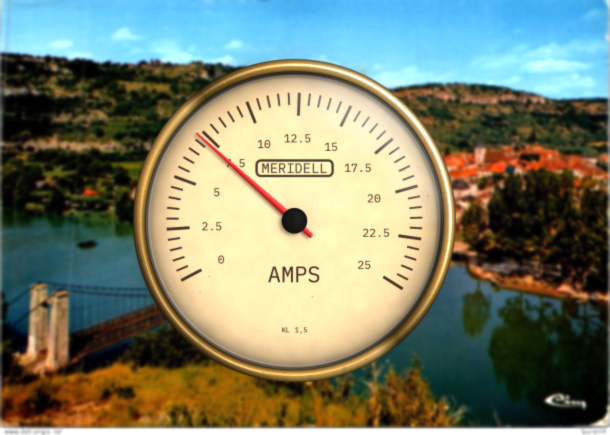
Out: 7.25
